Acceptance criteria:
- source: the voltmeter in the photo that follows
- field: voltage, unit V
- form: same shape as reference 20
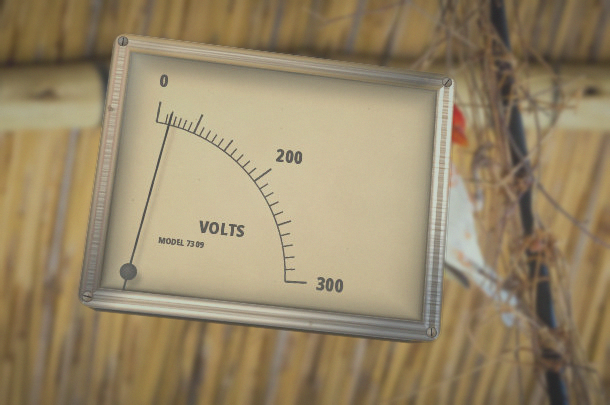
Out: 50
